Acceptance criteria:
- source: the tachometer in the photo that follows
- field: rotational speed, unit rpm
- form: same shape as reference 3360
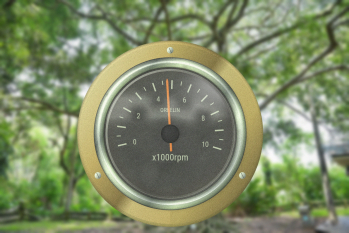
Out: 4750
